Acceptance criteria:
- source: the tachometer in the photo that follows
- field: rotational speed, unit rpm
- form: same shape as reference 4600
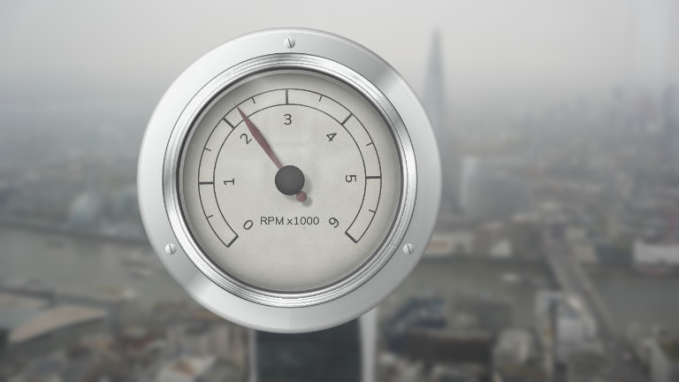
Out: 2250
